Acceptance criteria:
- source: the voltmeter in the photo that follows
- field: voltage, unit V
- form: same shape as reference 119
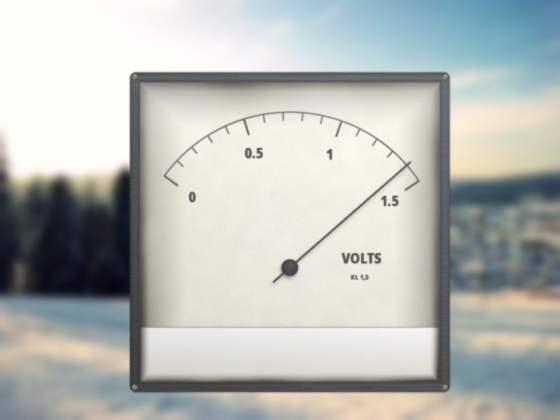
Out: 1.4
